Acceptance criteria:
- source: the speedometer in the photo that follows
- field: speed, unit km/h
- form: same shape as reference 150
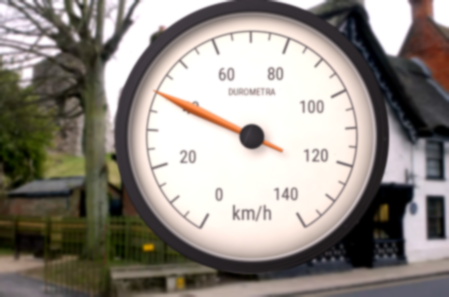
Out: 40
